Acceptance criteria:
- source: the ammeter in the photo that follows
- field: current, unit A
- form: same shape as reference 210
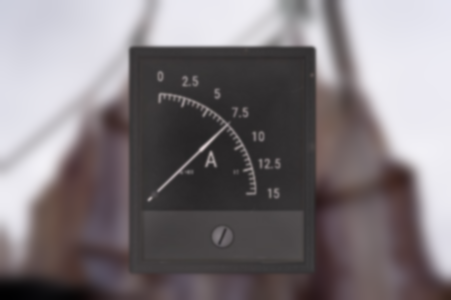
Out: 7.5
